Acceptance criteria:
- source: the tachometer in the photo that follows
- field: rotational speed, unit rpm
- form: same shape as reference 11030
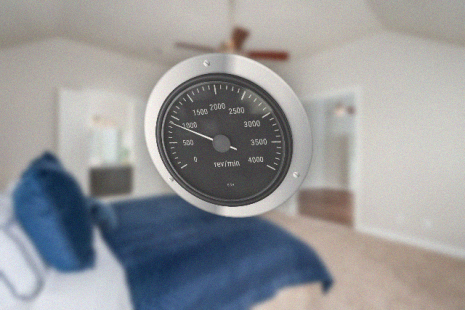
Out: 900
